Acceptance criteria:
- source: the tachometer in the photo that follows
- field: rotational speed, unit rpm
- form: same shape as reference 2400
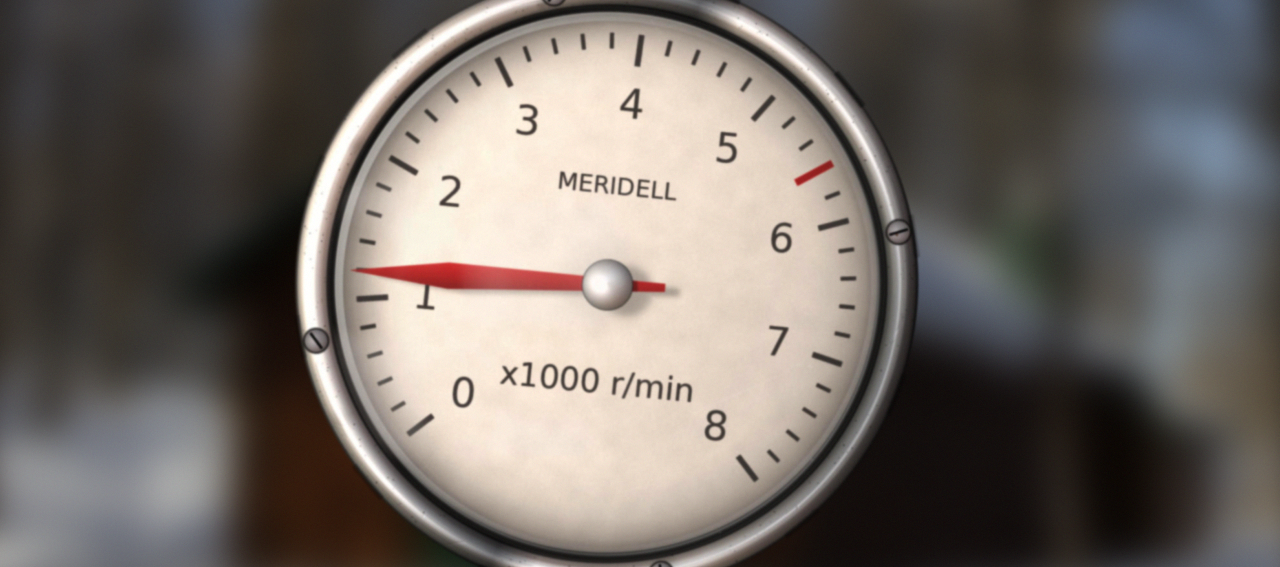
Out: 1200
